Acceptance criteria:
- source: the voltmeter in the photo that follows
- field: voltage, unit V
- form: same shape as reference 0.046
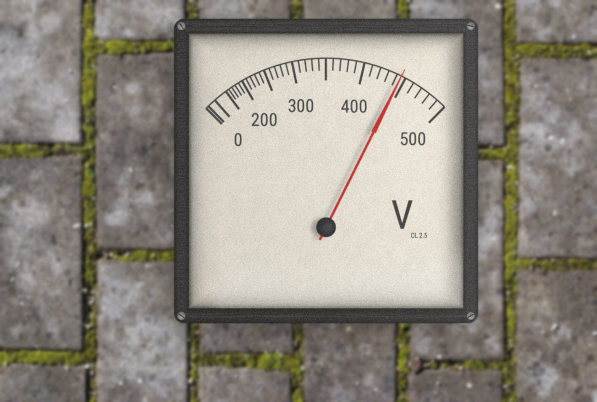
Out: 445
